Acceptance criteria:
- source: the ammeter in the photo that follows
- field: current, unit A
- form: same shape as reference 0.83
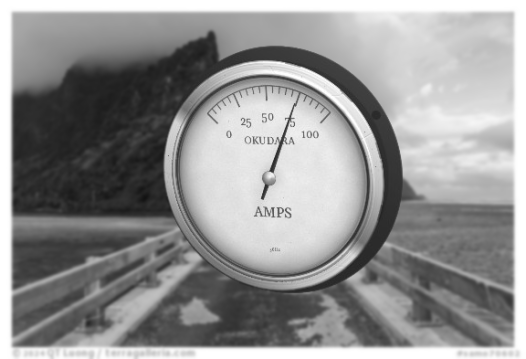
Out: 75
